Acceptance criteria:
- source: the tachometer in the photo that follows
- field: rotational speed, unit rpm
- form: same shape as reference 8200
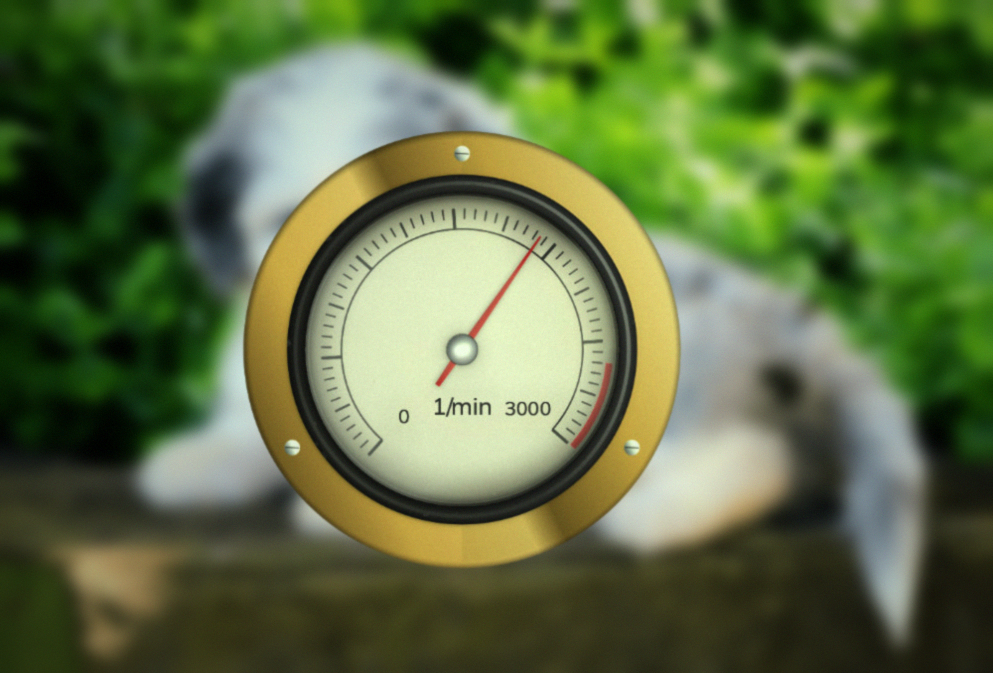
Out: 1925
